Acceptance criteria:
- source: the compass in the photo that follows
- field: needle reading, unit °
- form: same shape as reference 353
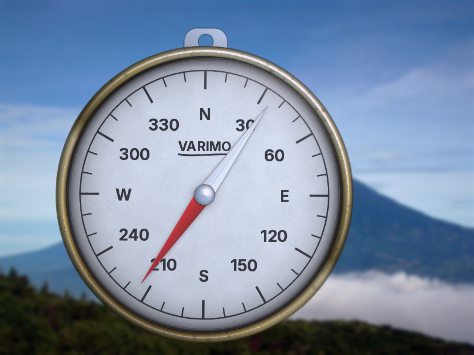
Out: 215
